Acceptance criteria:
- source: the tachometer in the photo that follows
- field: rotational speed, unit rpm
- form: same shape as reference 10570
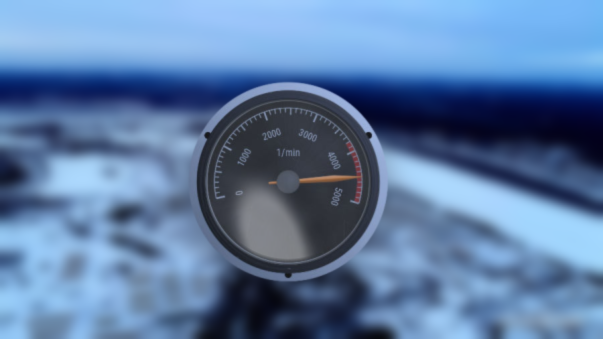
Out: 4500
